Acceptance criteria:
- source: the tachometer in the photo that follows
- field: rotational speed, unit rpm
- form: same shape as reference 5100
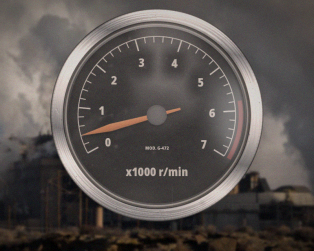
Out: 400
